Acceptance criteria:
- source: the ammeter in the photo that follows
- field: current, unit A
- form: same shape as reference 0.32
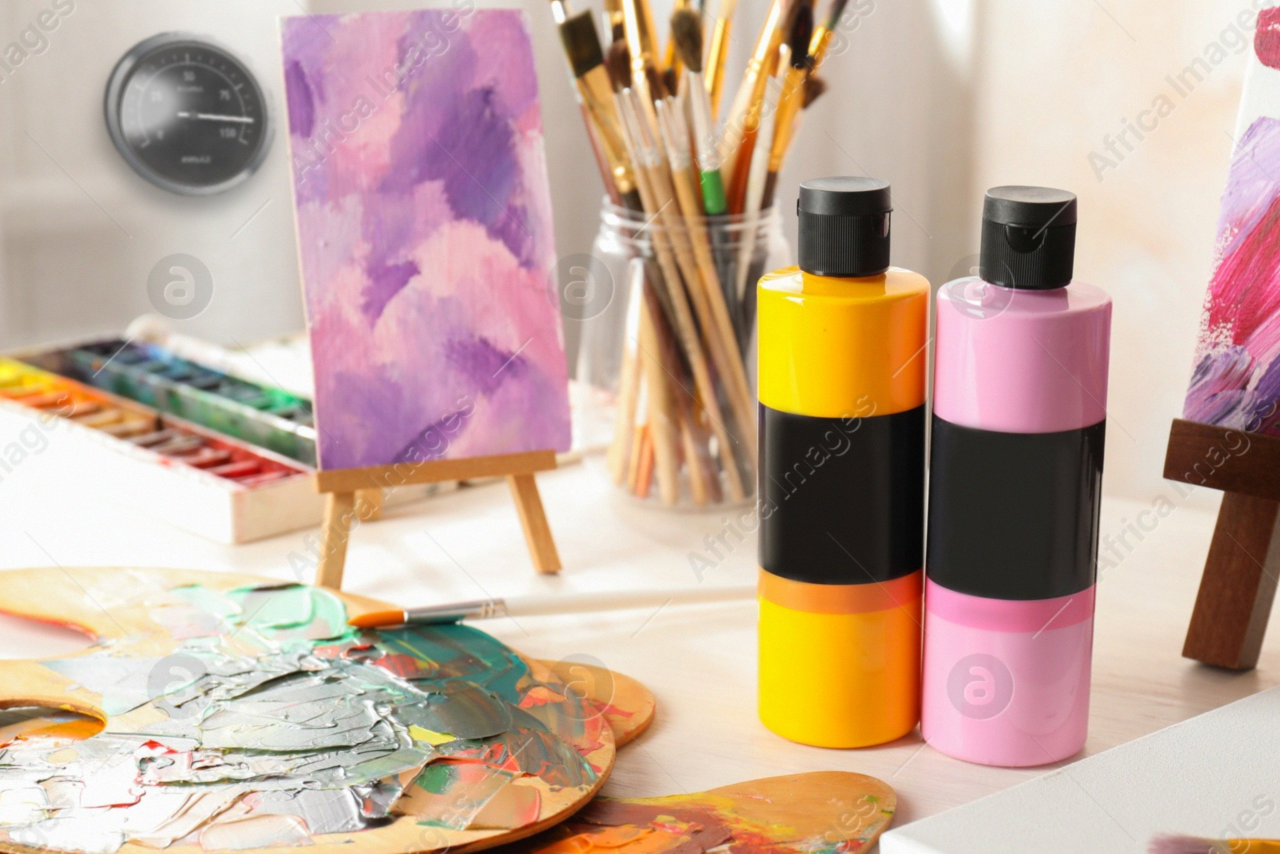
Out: 90
